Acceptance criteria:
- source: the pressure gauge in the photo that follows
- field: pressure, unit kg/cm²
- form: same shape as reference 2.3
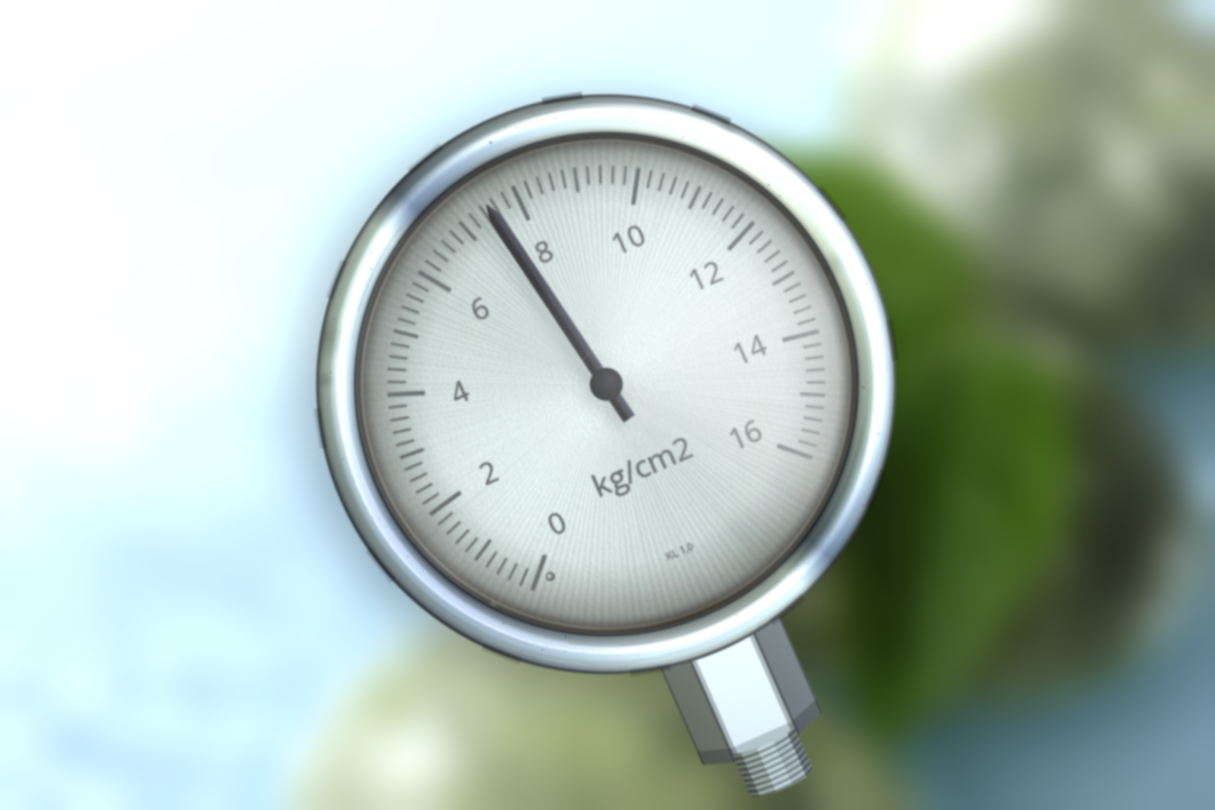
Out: 7.5
